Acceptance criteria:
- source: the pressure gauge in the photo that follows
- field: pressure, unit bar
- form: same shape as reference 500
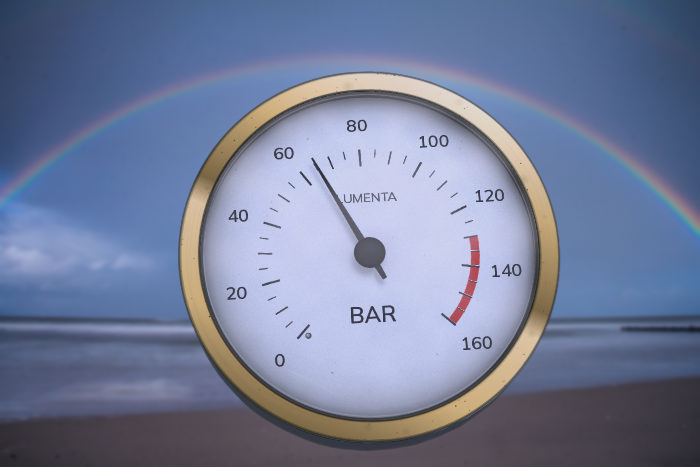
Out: 65
